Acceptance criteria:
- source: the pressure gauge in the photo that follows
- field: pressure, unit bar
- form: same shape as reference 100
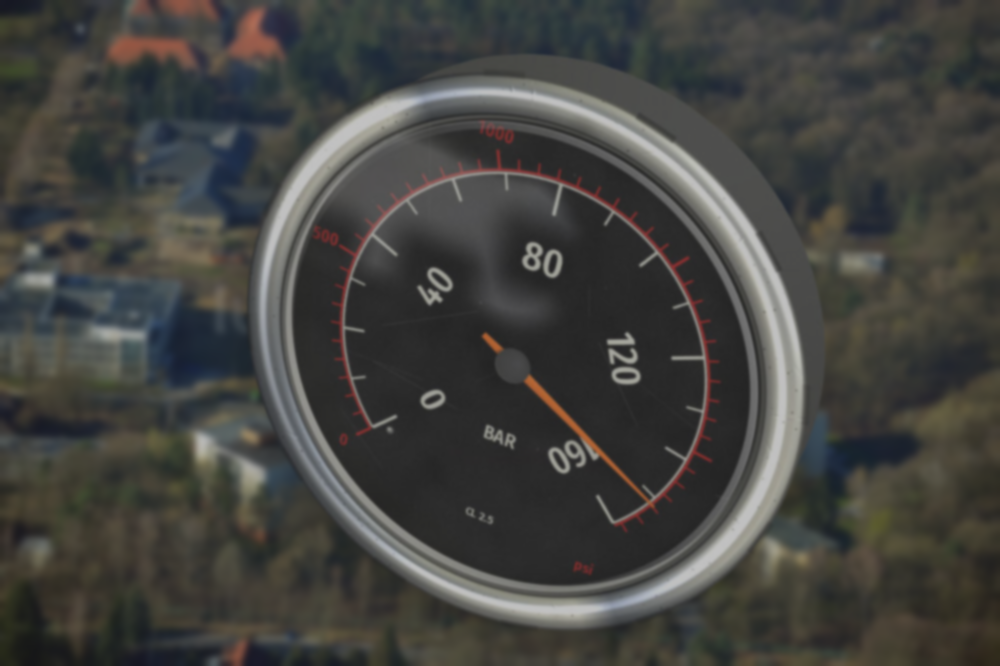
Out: 150
